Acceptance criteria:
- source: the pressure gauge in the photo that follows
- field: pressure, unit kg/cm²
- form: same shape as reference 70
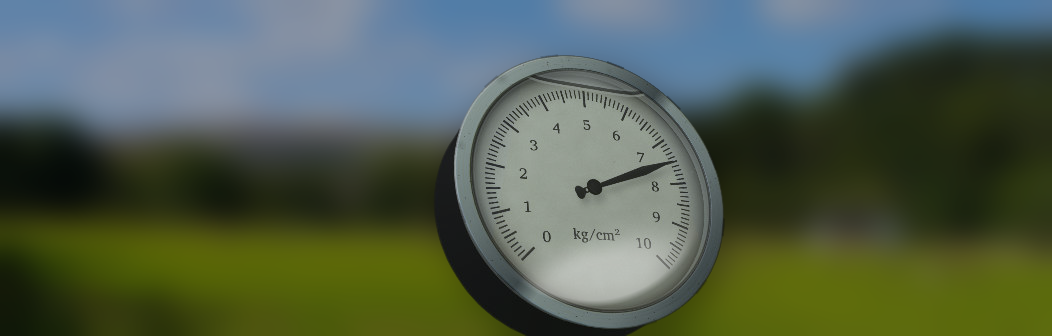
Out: 7.5
